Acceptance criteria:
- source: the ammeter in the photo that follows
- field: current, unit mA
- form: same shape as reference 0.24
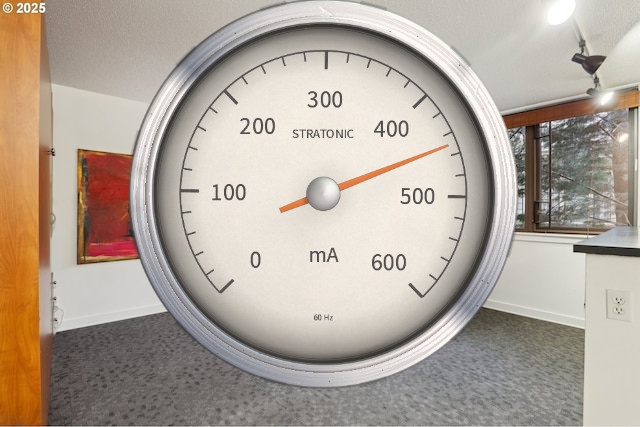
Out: 450
